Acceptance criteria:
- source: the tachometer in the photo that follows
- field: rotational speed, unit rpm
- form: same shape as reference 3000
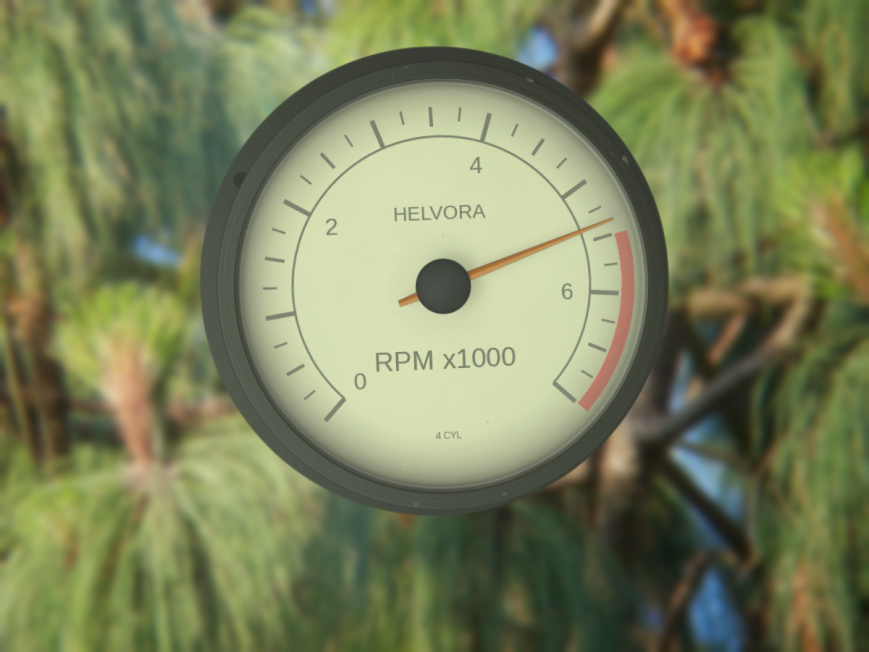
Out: 5375
